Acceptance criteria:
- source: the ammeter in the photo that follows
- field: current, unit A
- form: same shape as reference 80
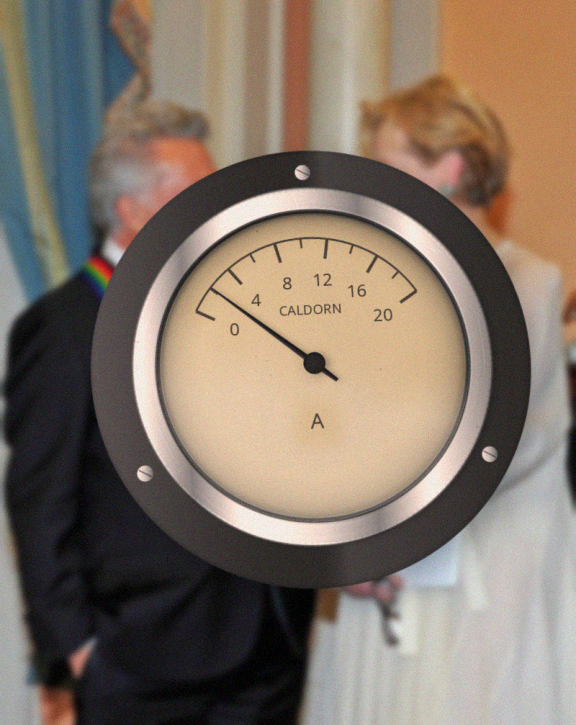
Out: 2
